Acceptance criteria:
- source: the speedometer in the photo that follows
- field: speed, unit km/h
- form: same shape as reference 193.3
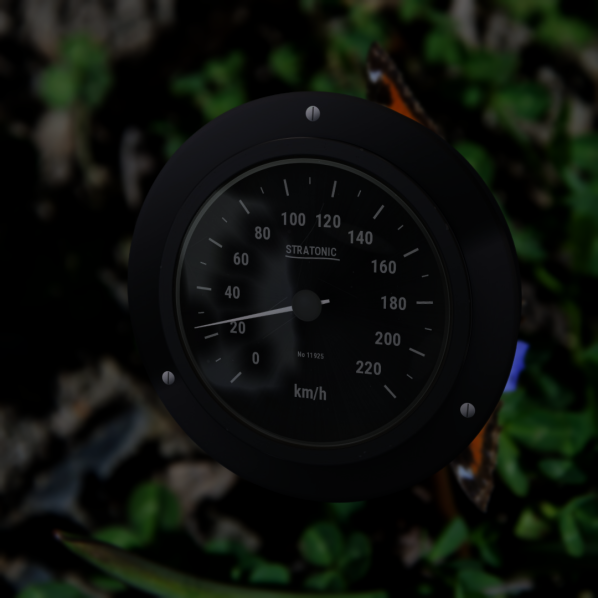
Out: 25
